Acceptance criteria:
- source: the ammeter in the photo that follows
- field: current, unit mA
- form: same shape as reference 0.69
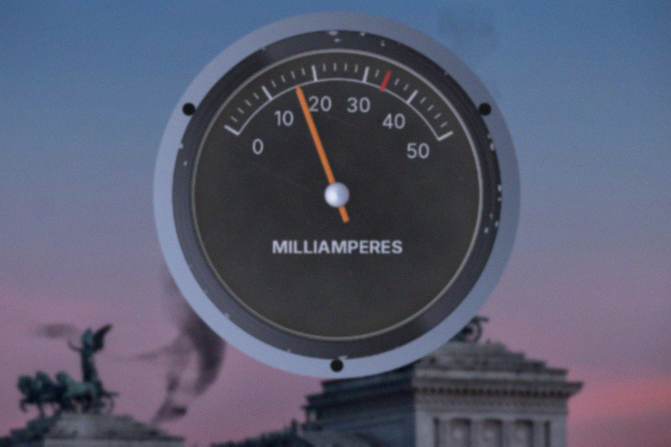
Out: 16
